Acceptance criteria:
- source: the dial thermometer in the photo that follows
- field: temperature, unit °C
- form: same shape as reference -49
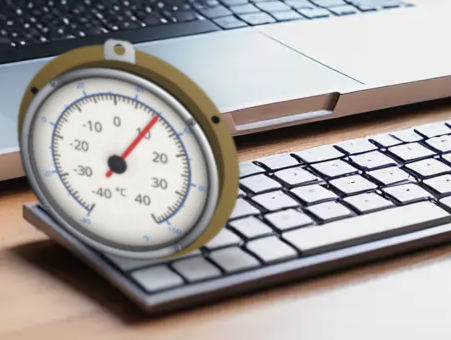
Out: 10
